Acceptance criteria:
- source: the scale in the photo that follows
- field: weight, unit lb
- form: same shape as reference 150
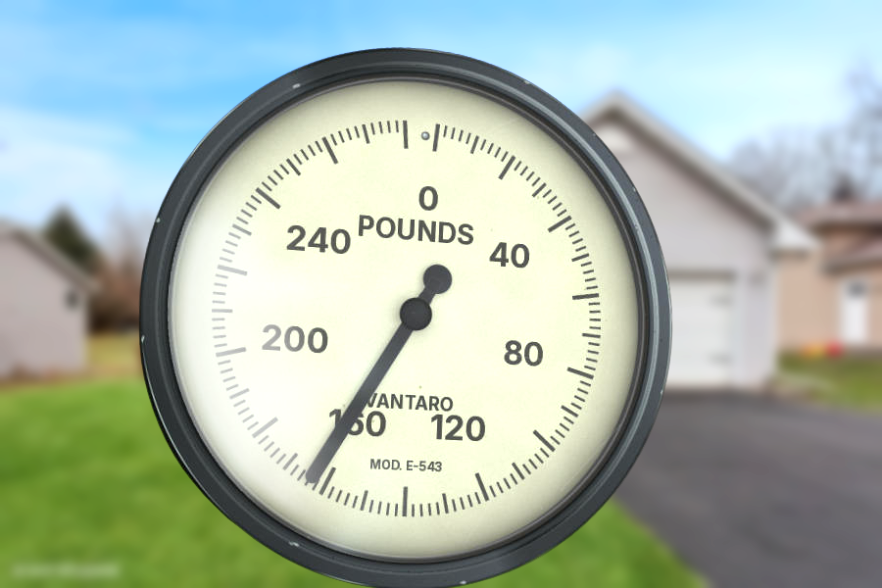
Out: 164
